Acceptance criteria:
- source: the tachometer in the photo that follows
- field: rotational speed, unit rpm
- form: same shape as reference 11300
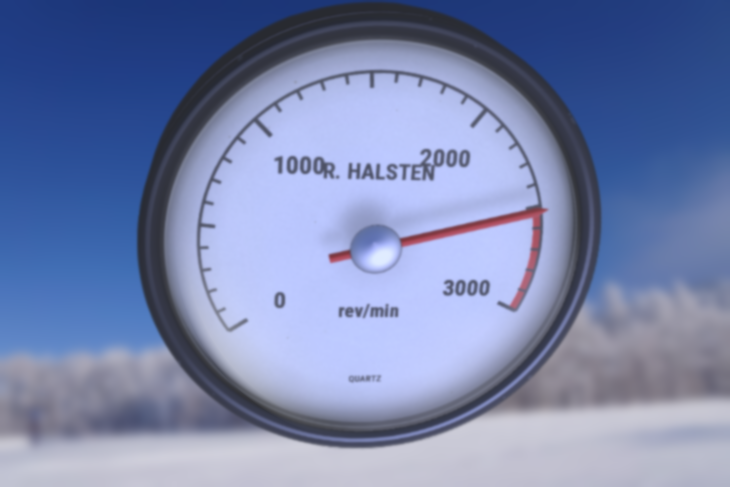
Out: 2500
